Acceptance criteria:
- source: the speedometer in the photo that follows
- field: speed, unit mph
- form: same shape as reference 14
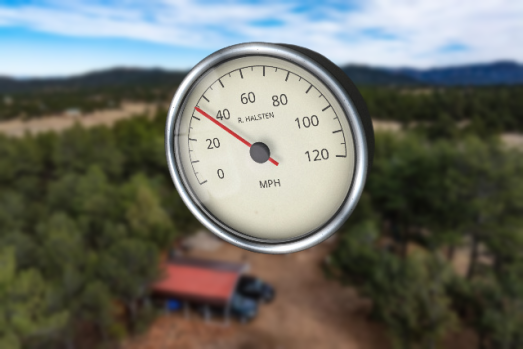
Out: 35
